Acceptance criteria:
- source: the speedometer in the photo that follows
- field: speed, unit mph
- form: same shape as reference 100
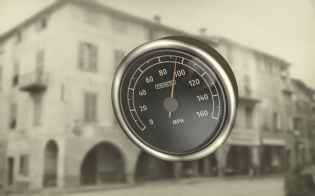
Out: 95
